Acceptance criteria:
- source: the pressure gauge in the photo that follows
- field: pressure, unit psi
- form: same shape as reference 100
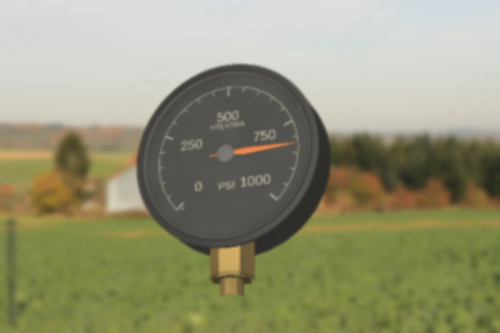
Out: 825
